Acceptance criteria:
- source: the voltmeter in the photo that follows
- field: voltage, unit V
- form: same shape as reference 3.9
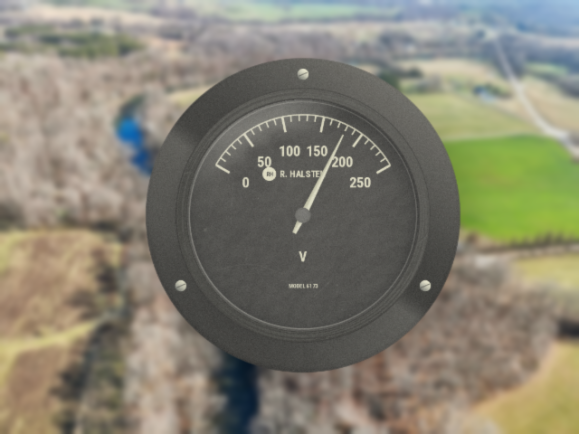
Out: 180
